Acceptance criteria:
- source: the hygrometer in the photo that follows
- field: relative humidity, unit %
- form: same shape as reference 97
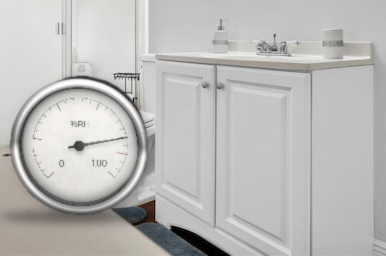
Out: 80
